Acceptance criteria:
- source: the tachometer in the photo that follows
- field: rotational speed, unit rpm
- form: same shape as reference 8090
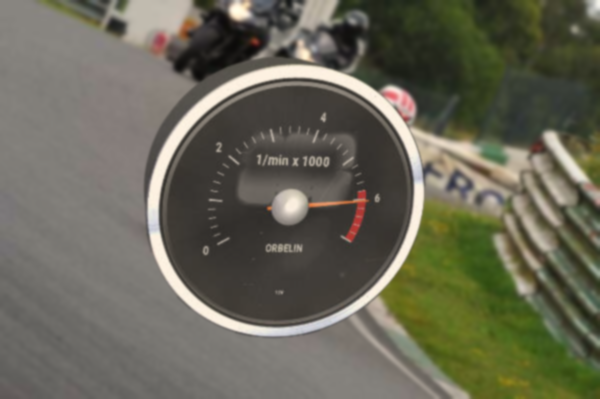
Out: 6000
